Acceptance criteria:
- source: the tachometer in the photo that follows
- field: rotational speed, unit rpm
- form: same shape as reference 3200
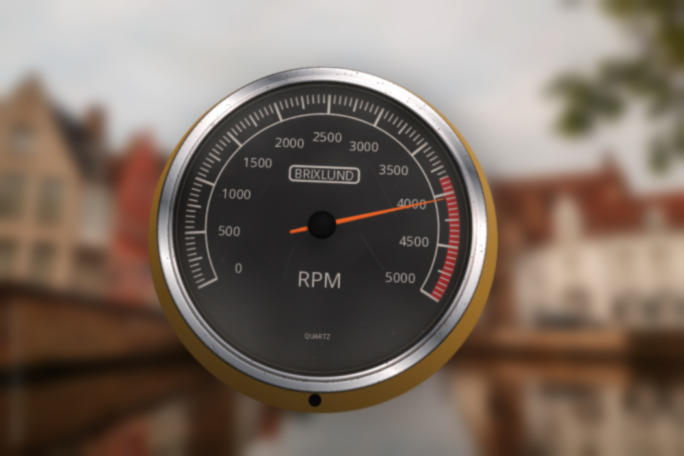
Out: 4050
